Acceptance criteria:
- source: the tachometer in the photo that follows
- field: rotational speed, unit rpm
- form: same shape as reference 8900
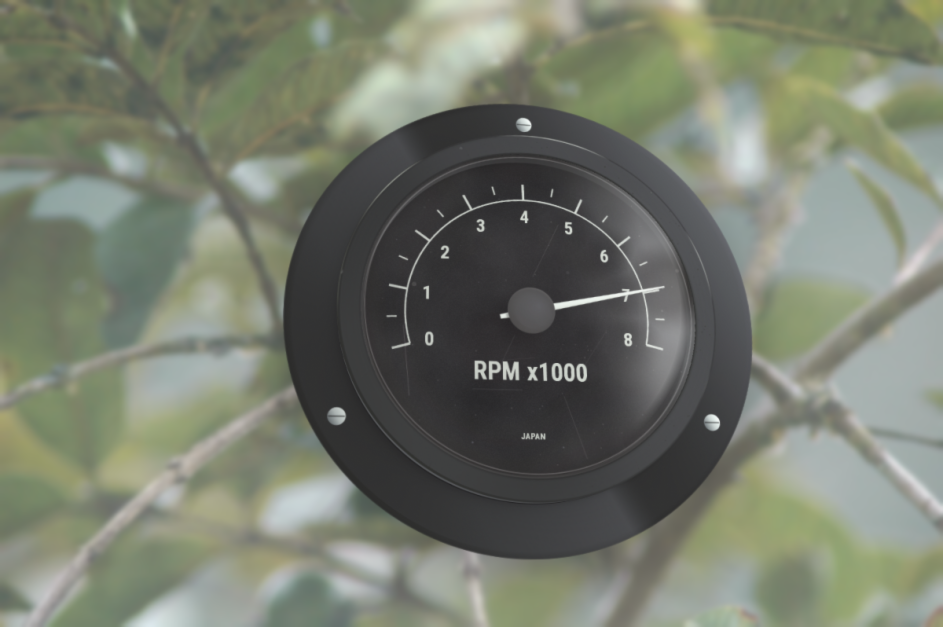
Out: 7000
